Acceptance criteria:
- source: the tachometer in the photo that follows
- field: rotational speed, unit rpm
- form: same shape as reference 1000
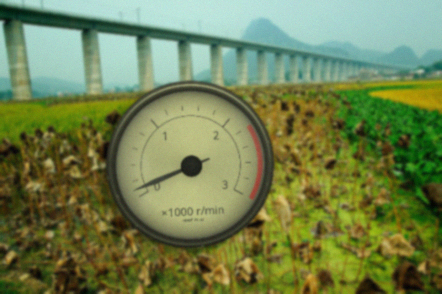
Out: 100
